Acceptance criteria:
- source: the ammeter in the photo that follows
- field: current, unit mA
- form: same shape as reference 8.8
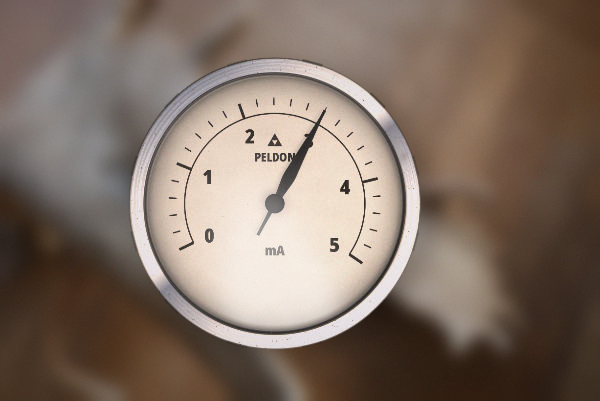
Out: 3
